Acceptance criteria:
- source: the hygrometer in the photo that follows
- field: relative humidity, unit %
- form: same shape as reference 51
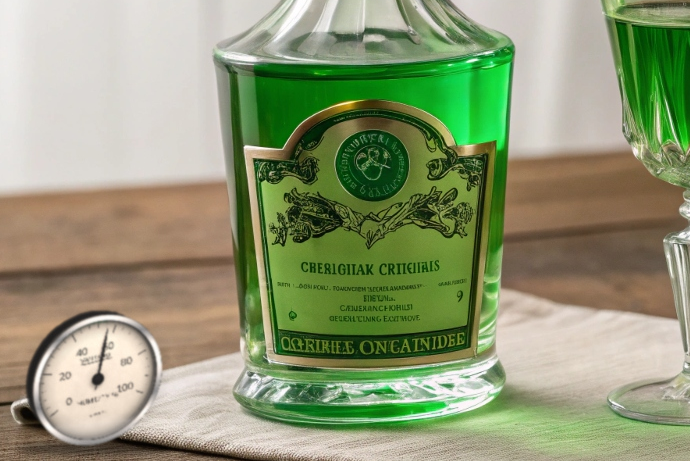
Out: 56
